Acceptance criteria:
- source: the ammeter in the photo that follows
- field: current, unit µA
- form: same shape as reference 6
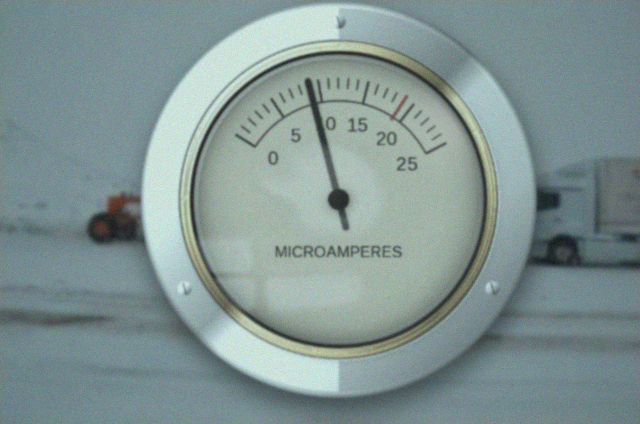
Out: 9
